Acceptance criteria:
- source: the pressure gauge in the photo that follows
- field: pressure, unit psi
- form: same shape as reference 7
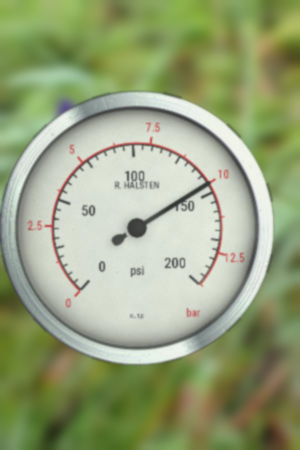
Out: 145
